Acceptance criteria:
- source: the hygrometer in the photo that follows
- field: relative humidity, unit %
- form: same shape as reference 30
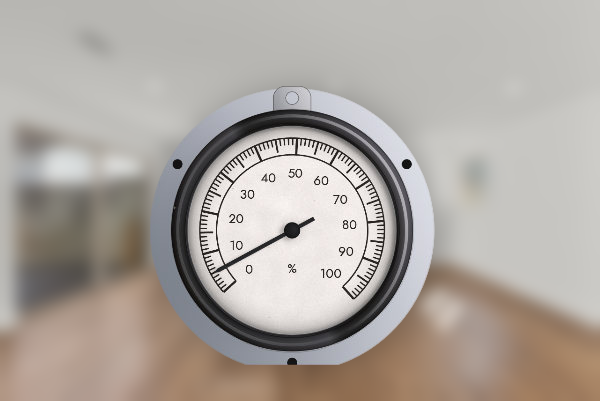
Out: 5
